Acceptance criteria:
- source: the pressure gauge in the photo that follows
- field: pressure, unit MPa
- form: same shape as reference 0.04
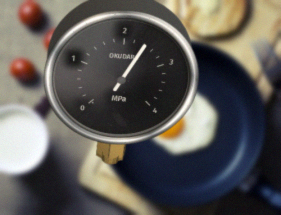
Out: 2.4
